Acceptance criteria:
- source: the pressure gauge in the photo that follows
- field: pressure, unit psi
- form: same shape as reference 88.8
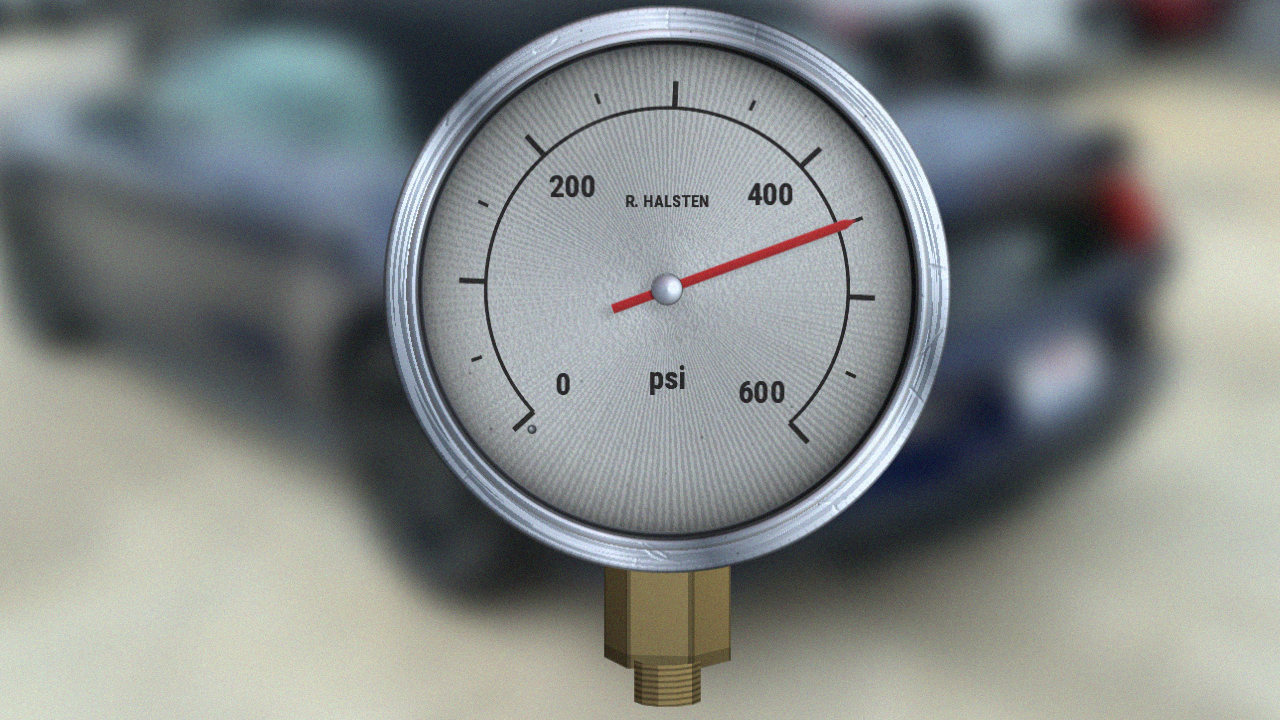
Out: 450
